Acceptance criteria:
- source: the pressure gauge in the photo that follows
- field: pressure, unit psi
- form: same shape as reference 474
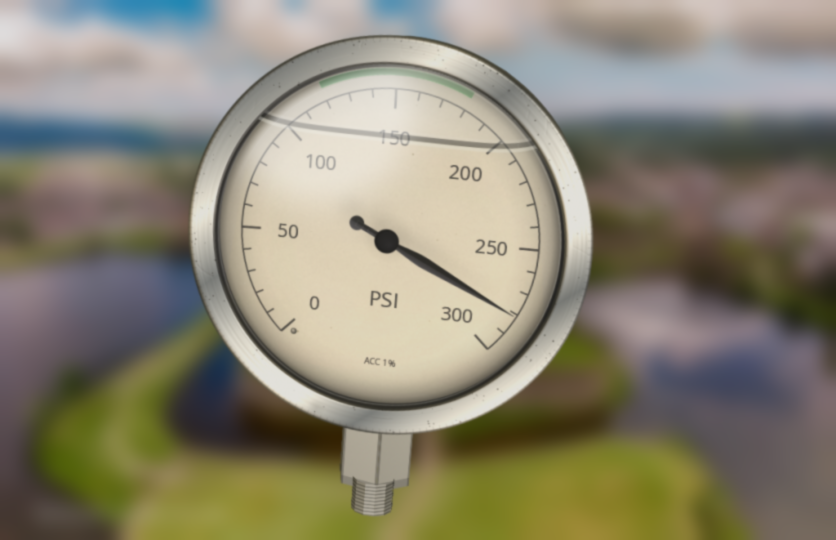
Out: 280
